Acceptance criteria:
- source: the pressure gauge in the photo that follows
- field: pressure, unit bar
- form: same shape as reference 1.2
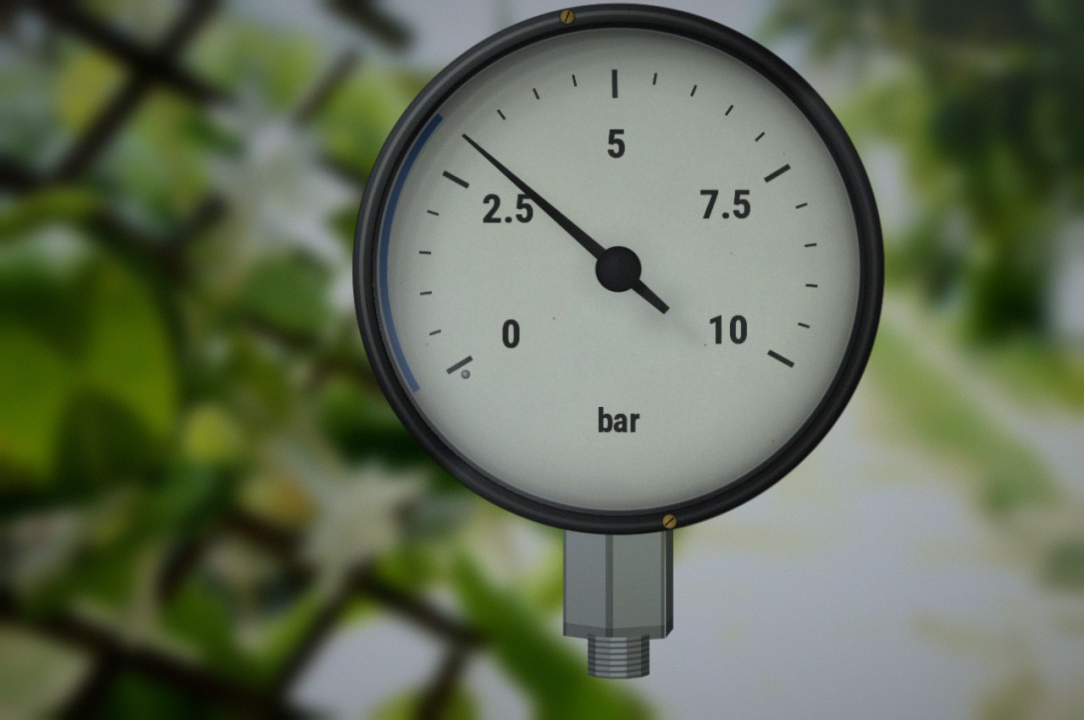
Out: 3
